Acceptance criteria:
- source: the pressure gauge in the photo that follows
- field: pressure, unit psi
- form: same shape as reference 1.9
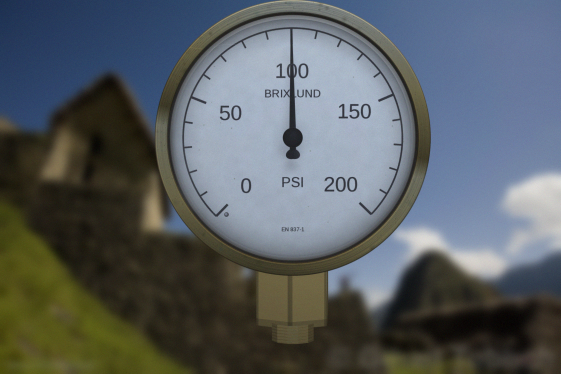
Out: 100
